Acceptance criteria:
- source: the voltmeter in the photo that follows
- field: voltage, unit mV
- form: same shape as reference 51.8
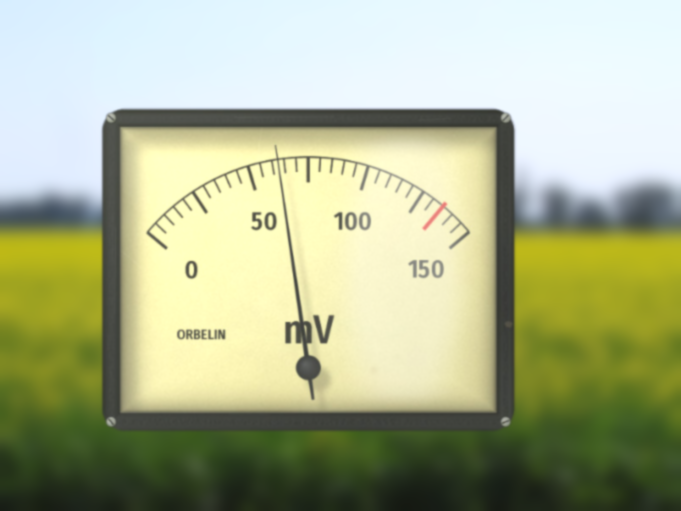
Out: 62.5
